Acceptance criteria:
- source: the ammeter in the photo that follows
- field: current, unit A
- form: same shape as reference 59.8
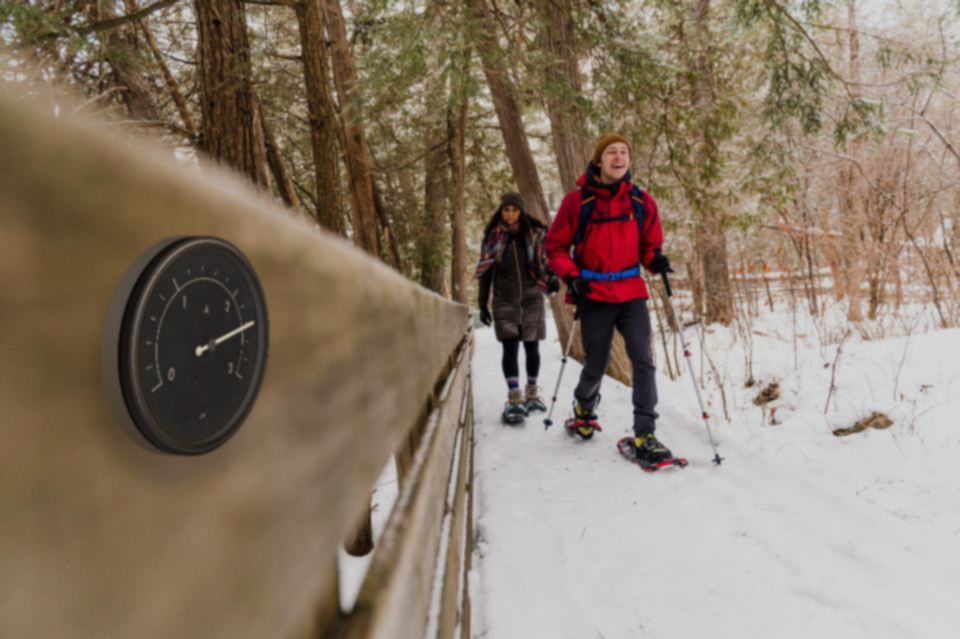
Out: 2.4
